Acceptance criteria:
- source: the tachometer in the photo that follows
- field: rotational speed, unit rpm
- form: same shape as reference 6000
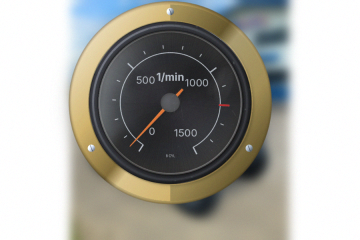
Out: 50
